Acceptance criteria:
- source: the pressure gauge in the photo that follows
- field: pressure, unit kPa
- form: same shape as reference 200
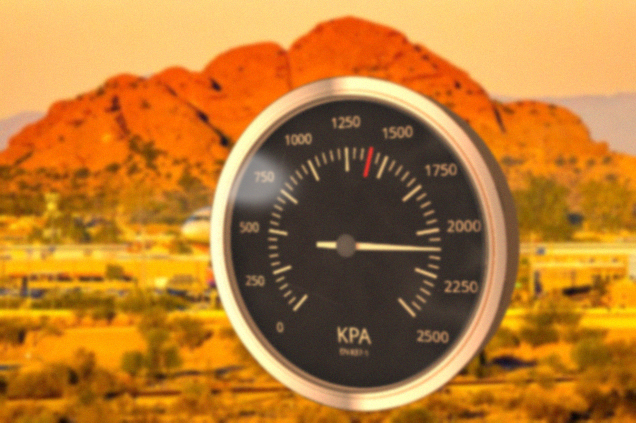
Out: 2100
